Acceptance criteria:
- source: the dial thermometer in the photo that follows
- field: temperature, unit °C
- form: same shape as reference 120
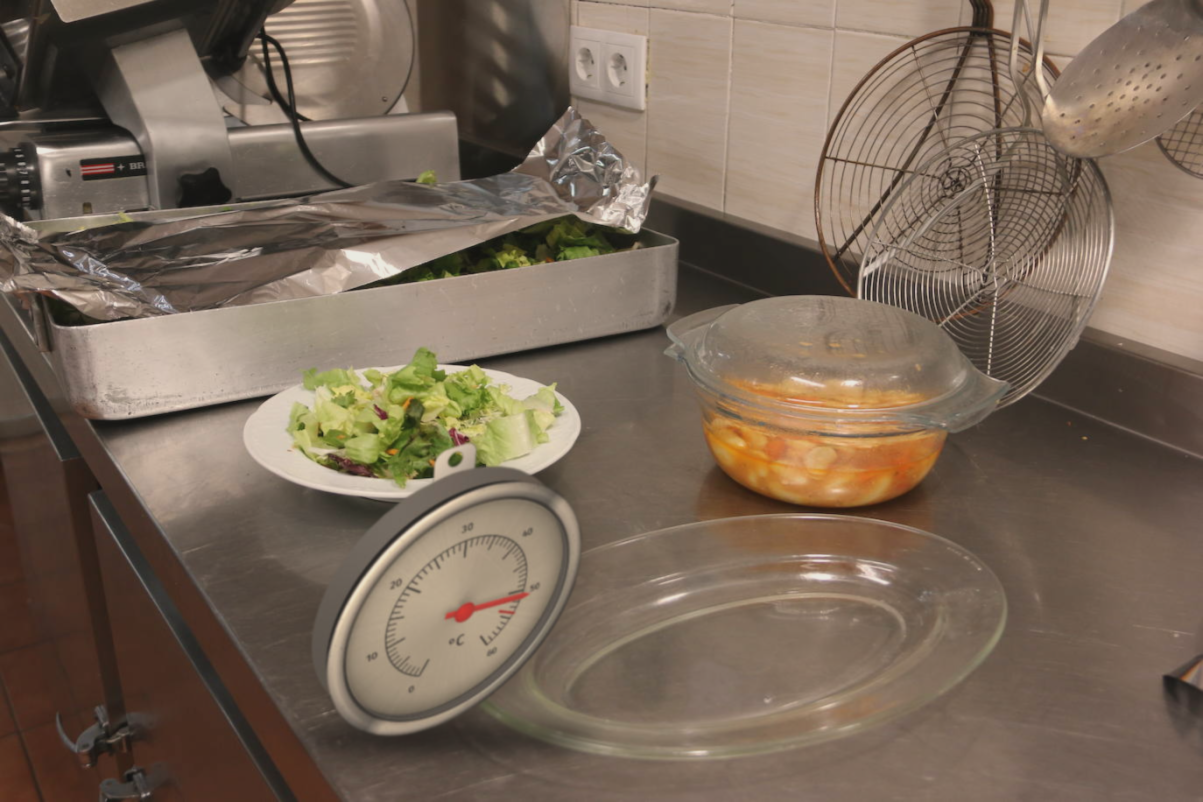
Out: 50
